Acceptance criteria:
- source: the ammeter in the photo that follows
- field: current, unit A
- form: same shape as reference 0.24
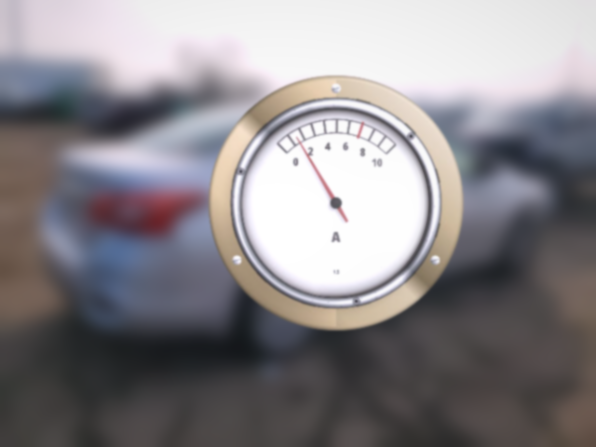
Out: 1.5
